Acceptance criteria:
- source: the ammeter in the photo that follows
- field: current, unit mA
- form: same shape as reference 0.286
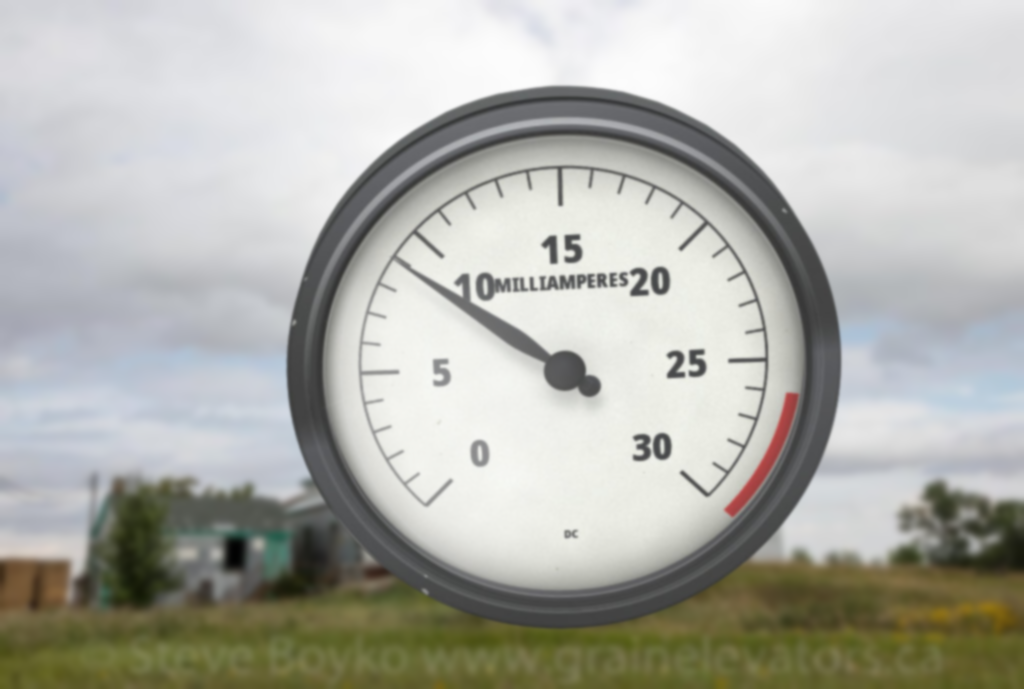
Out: 9
